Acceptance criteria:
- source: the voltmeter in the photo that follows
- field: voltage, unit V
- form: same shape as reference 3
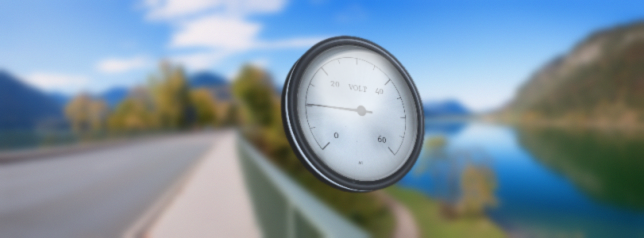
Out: 10
